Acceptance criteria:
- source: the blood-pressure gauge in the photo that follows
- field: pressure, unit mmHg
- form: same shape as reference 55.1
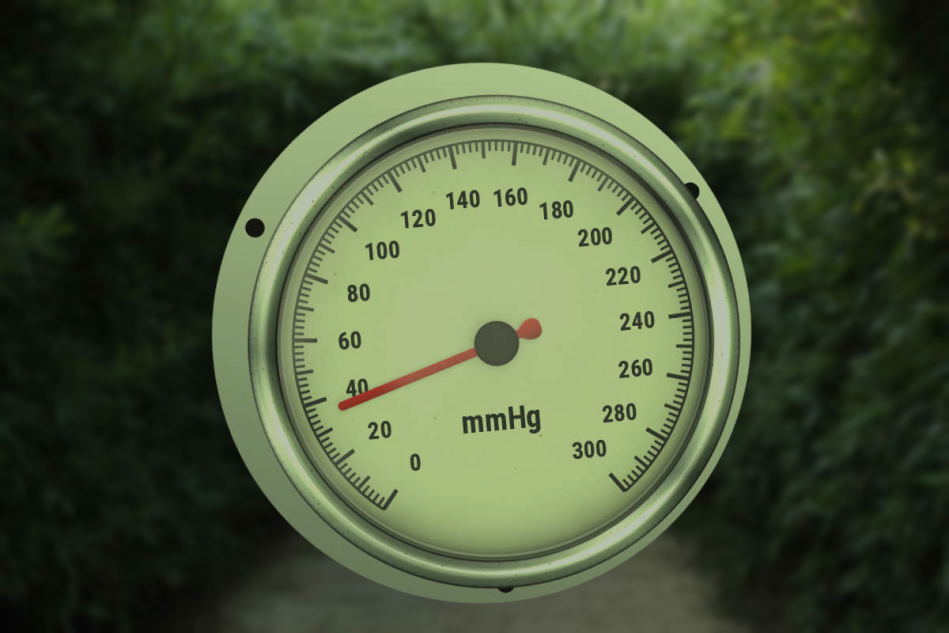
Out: 36
